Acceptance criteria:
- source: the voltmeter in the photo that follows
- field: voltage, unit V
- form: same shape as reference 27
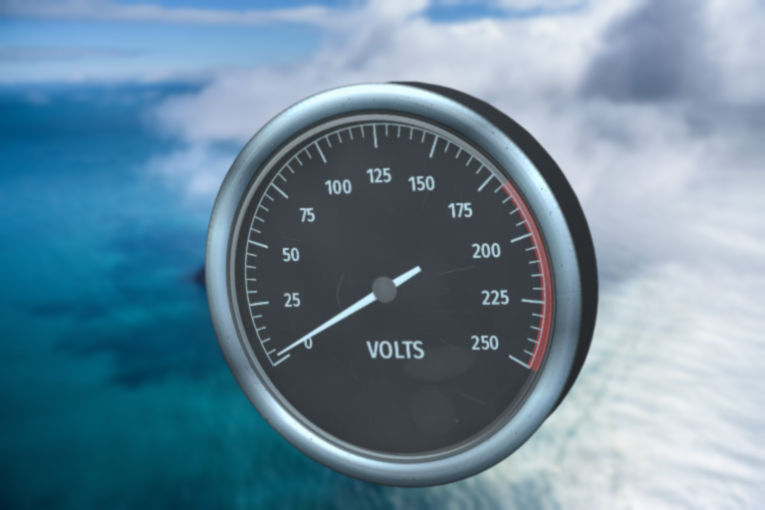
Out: 2.5
